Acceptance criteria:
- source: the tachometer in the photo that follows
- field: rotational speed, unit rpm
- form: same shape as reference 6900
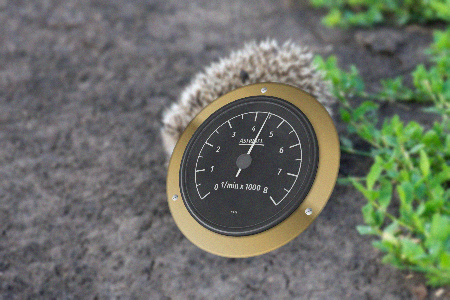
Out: 4500
